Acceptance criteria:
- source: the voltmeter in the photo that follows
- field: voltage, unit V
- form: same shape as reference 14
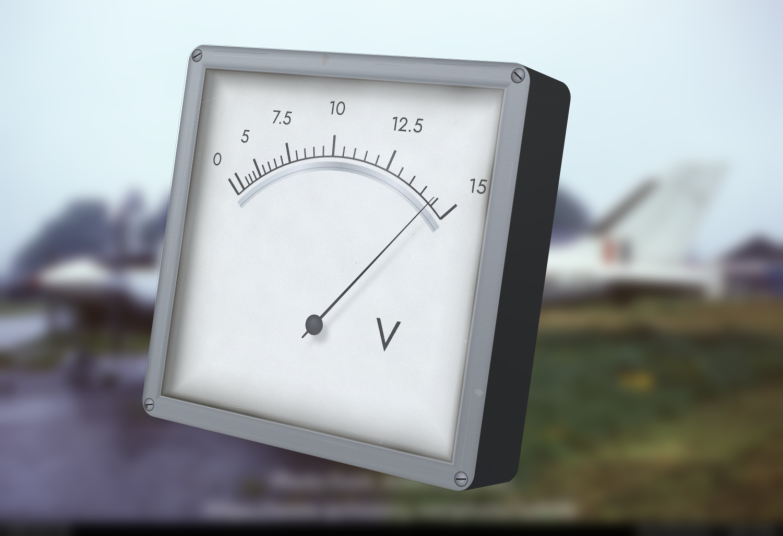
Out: 14.5
